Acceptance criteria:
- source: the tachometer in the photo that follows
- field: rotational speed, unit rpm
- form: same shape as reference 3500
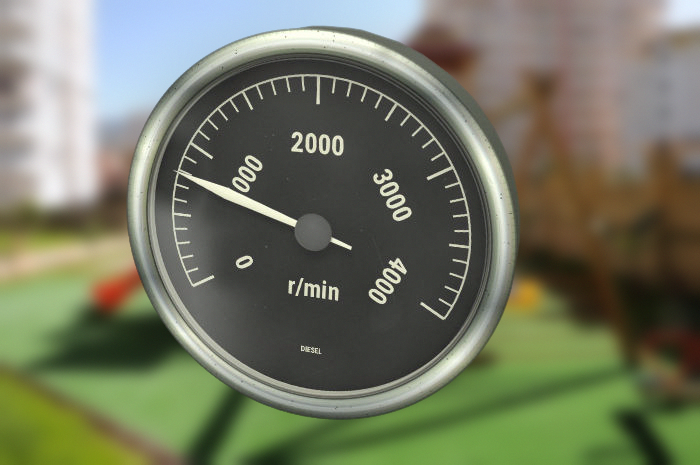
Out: 800
